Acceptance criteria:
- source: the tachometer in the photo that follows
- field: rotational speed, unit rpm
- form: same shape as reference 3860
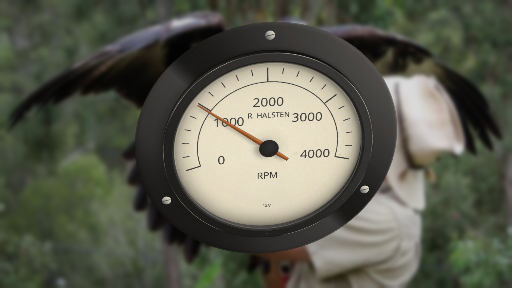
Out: 1000
